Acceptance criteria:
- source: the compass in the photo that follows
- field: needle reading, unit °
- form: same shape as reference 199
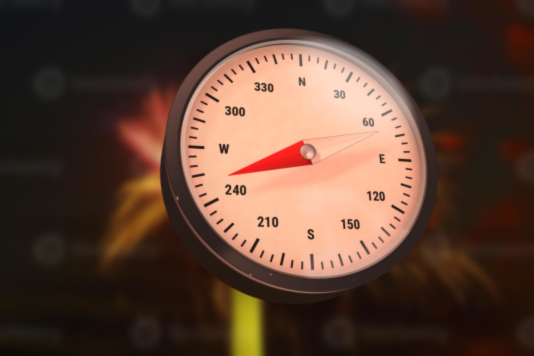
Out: 250
